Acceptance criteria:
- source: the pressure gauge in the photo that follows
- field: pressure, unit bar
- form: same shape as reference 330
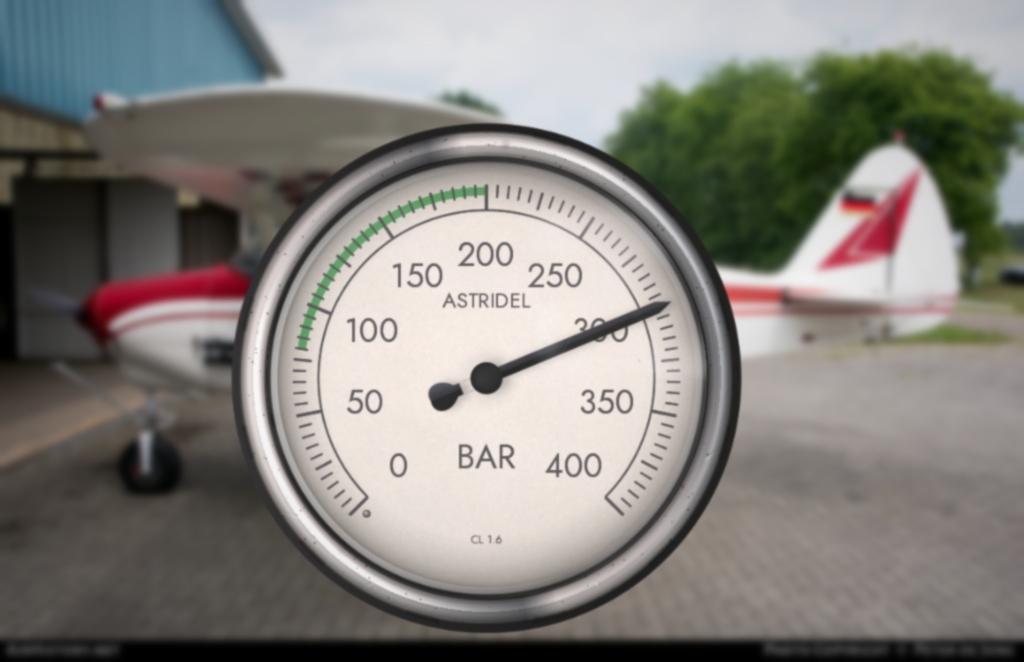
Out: 300
